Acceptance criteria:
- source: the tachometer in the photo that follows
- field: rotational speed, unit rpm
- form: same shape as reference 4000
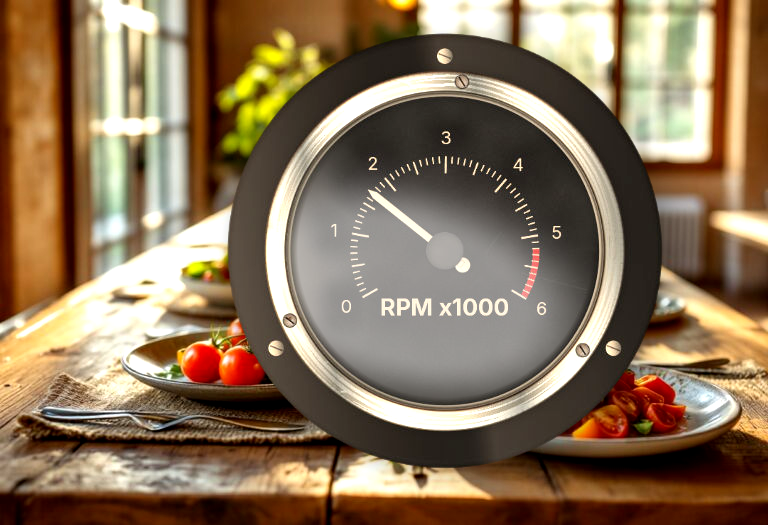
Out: 1700
